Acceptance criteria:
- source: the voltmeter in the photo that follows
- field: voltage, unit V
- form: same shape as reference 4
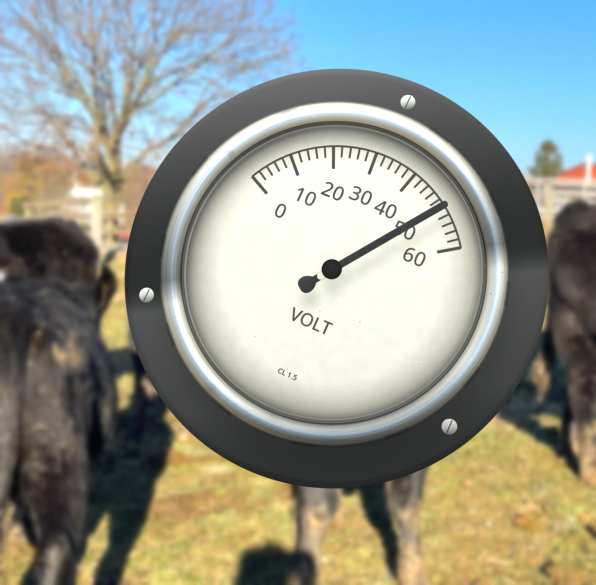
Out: 50
